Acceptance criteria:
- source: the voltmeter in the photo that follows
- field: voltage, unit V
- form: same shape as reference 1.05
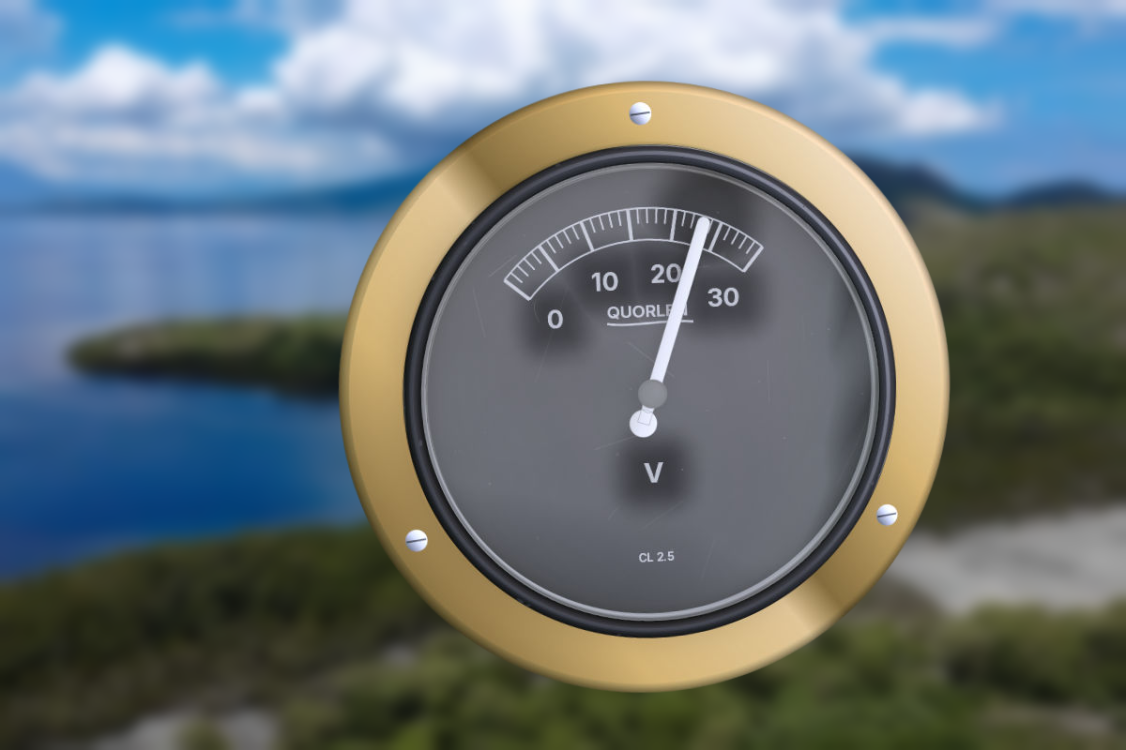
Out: 23
